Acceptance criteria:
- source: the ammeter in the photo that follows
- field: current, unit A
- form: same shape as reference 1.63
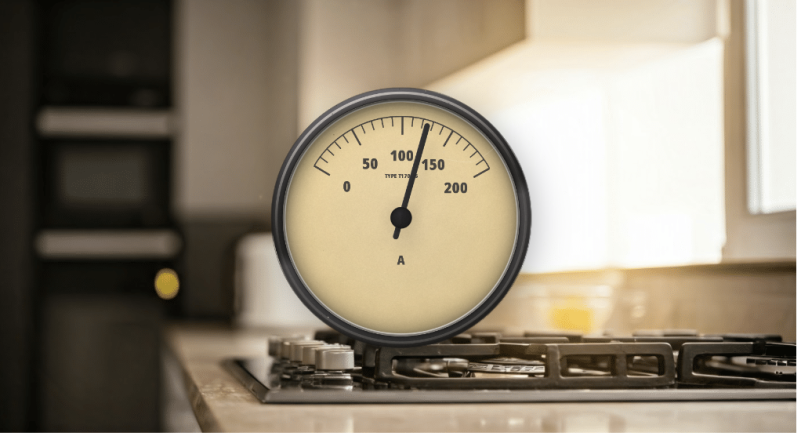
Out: 125
